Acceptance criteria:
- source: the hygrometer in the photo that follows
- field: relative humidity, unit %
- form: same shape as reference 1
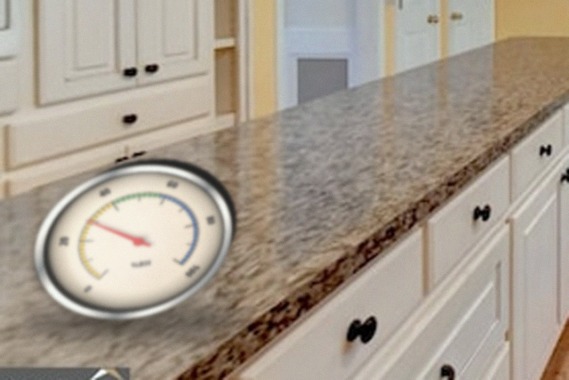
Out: 30
